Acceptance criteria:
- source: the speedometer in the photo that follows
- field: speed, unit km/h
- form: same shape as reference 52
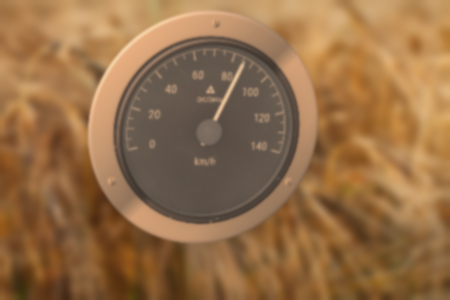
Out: 85
